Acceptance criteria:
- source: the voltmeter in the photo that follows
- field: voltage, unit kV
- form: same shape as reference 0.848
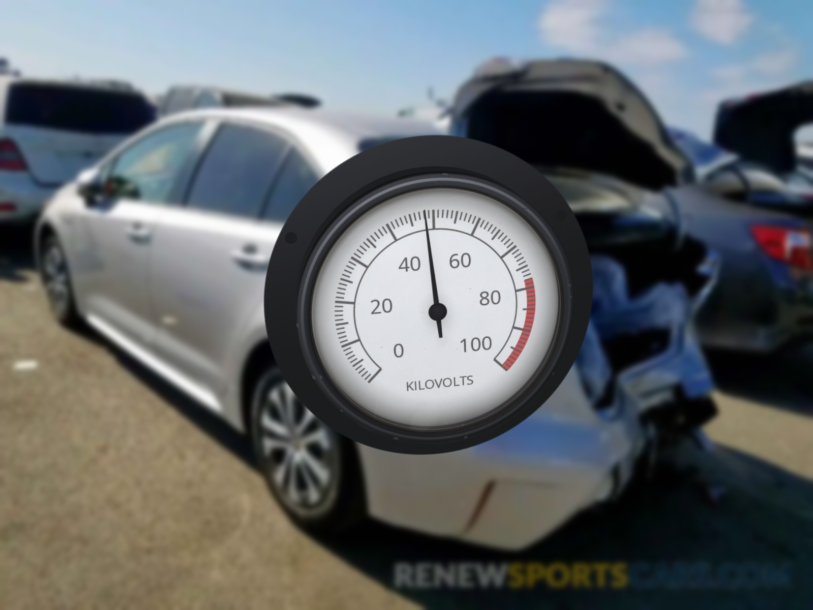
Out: 48
